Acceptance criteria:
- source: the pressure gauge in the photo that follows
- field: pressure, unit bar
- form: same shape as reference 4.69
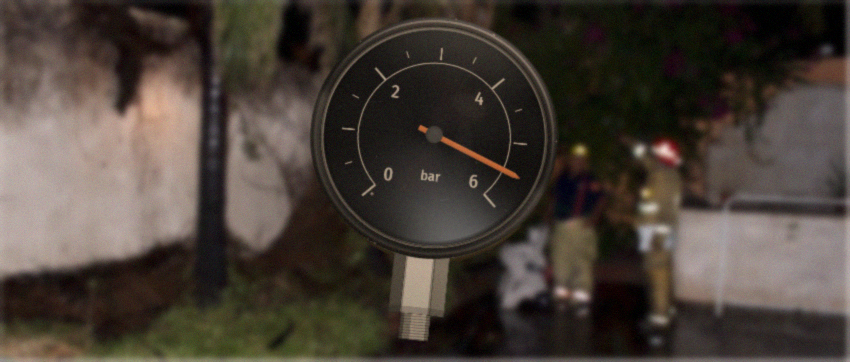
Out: 5.5
